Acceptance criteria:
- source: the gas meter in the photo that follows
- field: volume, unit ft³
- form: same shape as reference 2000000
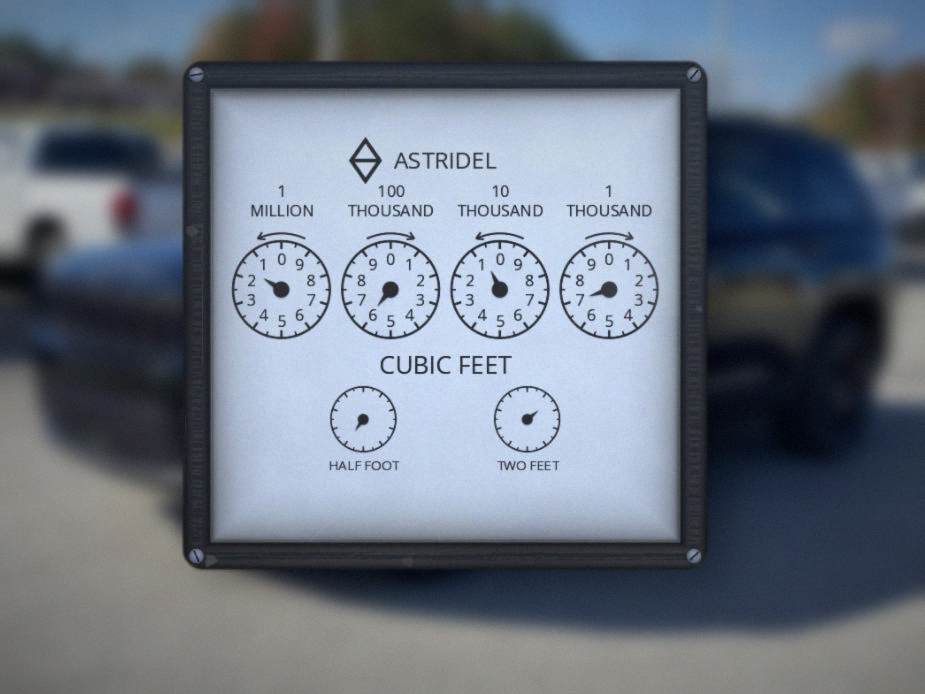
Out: 160700
